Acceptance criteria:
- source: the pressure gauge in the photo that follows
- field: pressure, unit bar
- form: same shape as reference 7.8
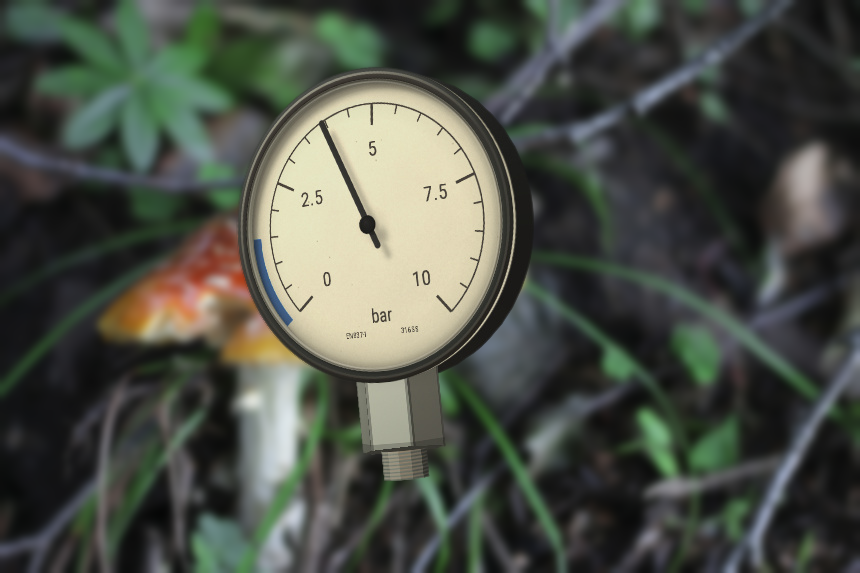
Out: 4
